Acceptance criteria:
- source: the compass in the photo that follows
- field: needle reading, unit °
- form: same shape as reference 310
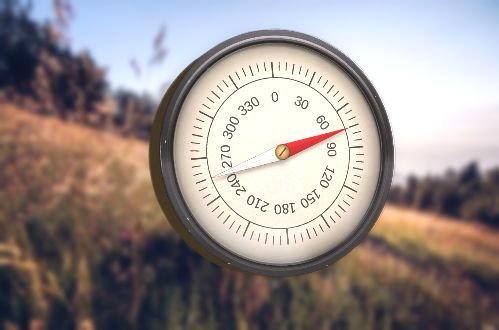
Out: 75
